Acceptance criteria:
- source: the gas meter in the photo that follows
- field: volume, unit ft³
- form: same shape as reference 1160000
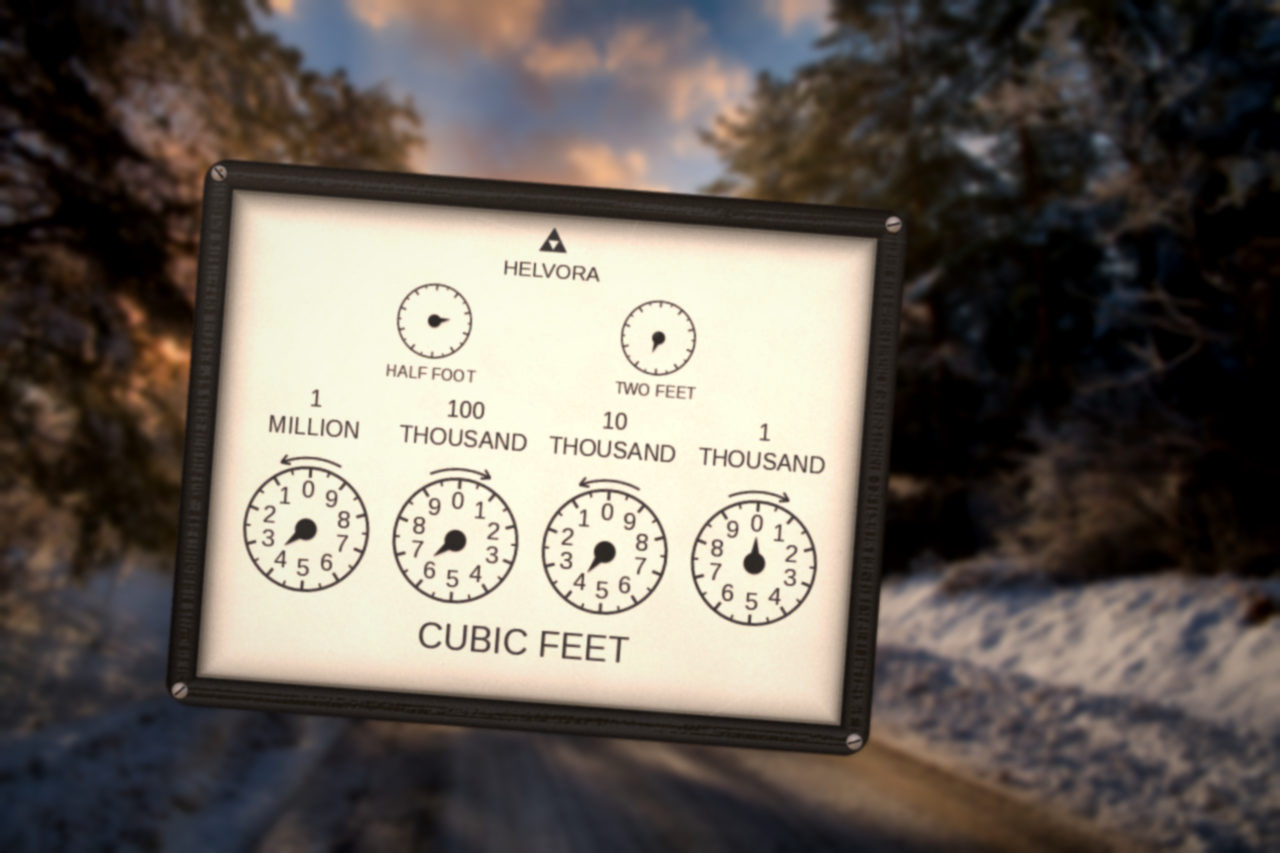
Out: 364000
